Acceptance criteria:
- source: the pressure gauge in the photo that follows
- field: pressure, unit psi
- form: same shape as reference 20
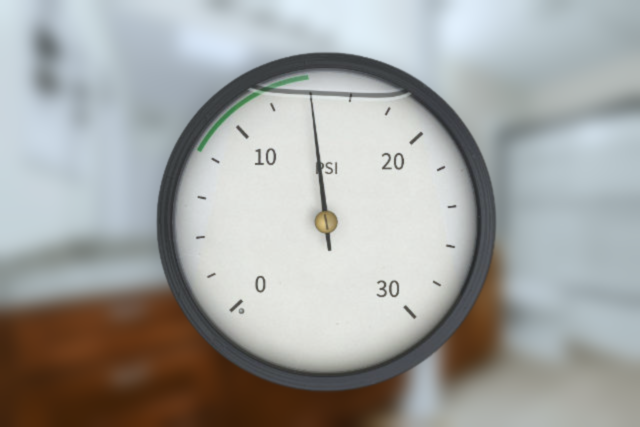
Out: 14
